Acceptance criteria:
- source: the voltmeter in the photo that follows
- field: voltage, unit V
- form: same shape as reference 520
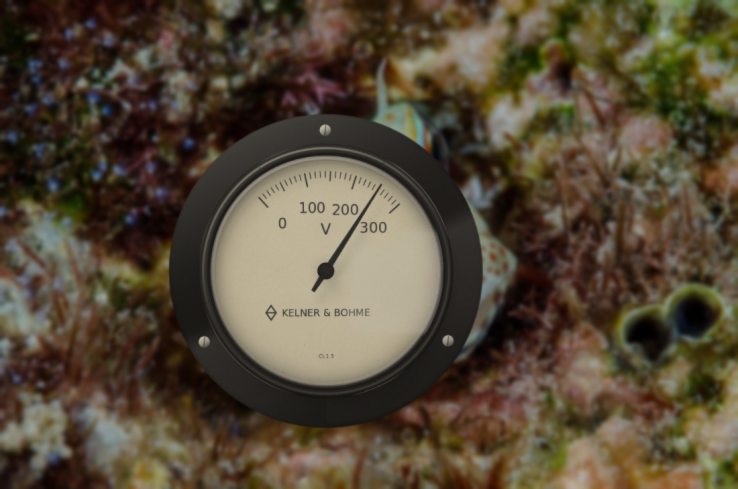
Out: 250
